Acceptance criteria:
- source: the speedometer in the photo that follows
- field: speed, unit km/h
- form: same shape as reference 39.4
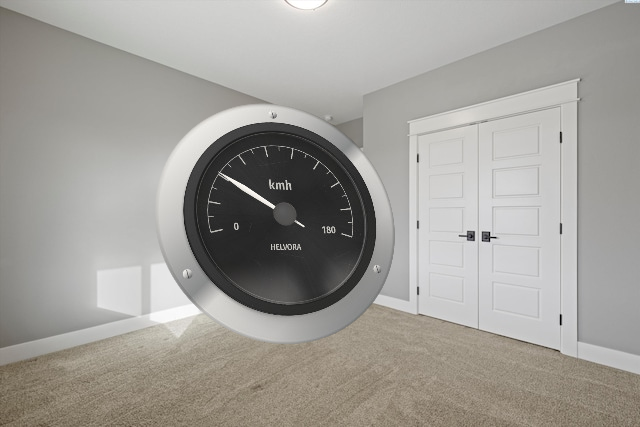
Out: 40
